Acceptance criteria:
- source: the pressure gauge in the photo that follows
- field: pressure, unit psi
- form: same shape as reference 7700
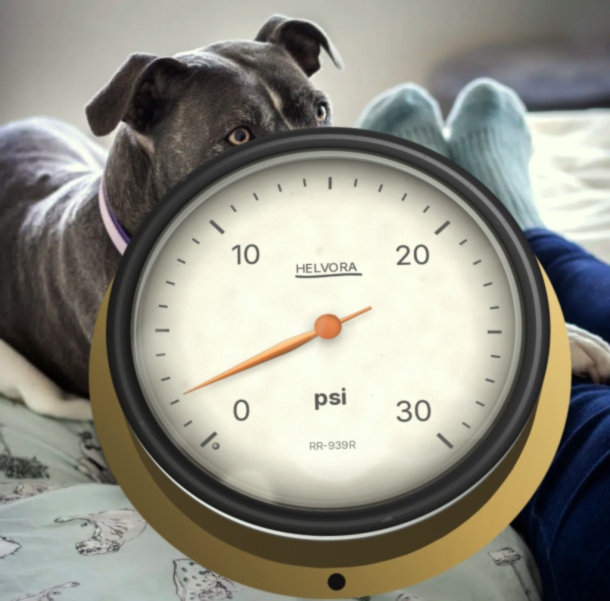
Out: 2
